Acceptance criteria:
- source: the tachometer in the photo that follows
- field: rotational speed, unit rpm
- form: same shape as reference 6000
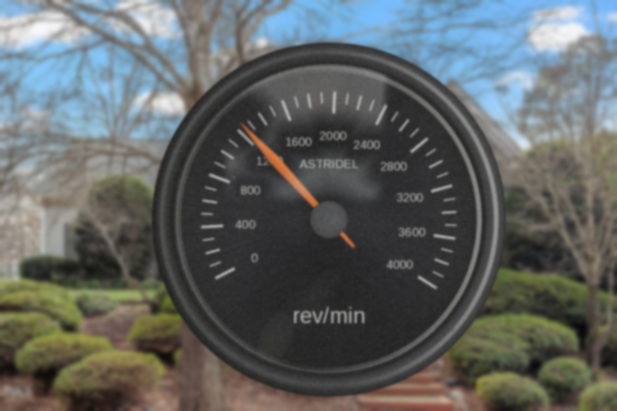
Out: 1250
